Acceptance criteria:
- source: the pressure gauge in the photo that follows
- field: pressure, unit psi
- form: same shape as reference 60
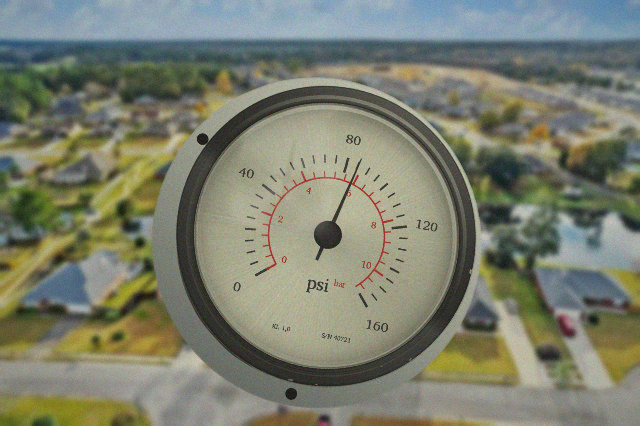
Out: 85
